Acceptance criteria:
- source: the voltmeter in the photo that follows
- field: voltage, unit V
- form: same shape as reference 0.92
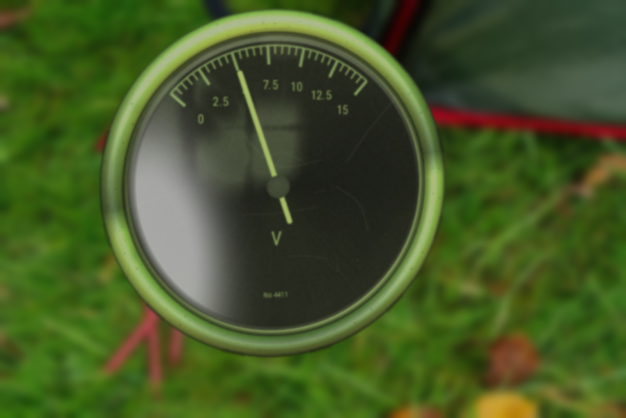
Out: 5
